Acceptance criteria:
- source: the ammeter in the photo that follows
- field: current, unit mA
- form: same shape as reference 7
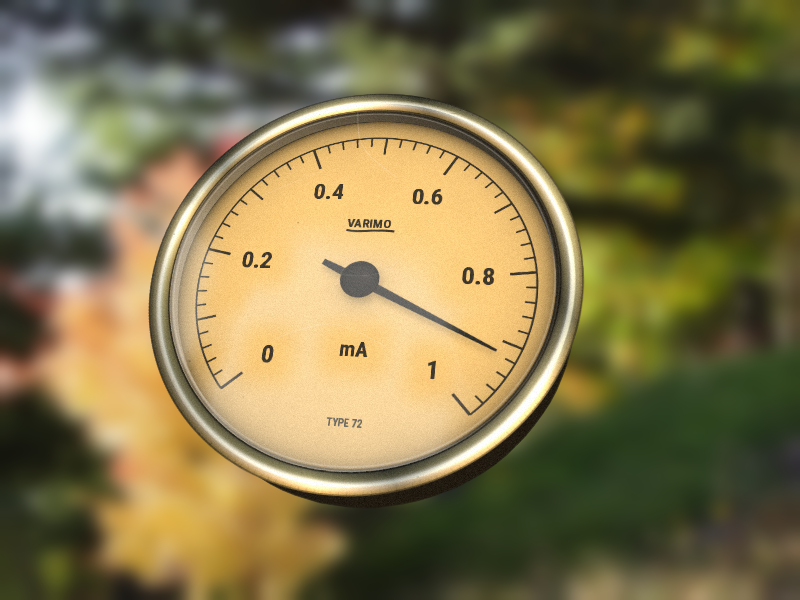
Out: 0.92
